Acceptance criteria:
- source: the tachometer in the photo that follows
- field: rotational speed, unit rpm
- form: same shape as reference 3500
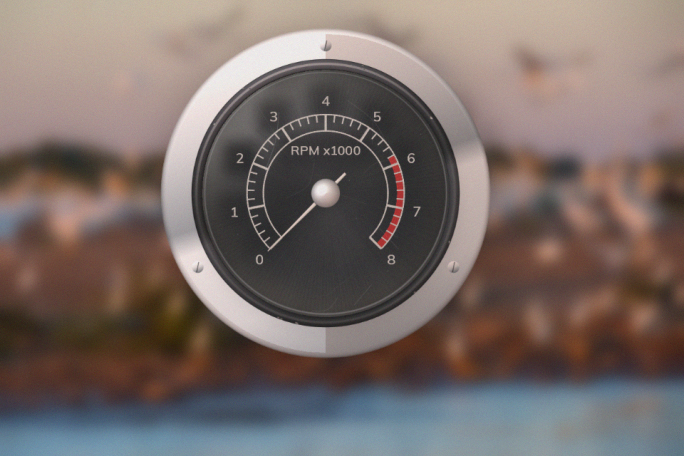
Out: 0
